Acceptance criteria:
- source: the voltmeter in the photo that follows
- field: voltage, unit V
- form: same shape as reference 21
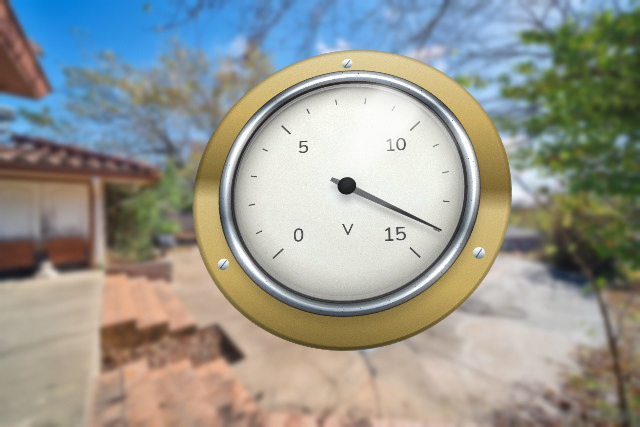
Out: 14
